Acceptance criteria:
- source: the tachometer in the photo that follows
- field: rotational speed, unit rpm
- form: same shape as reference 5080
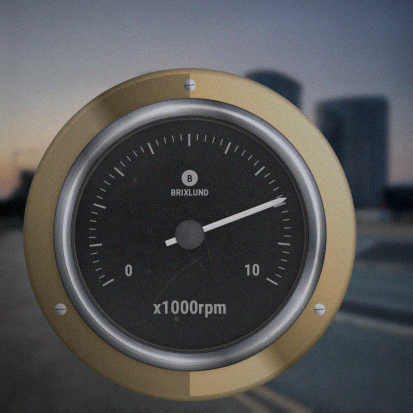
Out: 7900
